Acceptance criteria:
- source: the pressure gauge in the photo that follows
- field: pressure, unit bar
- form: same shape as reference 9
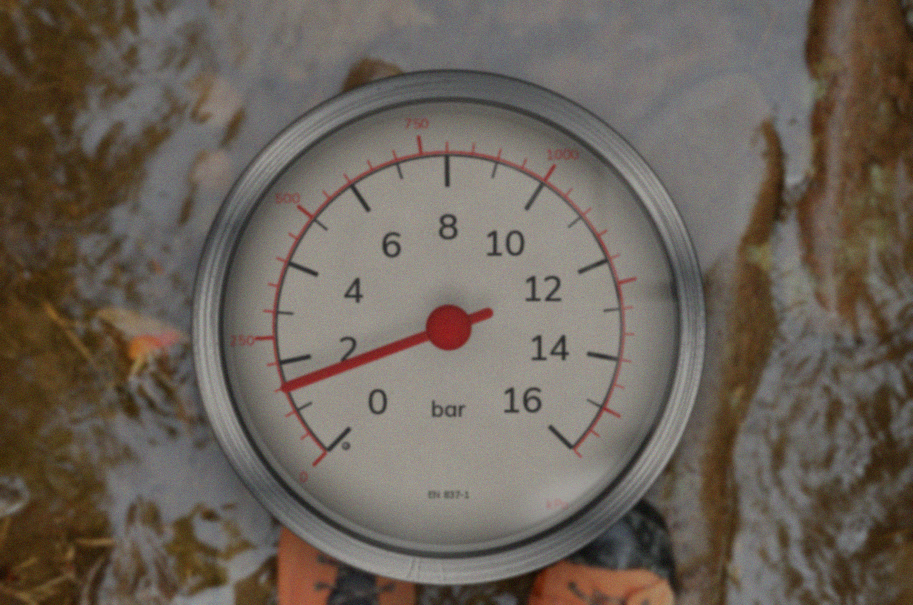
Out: 1.5
